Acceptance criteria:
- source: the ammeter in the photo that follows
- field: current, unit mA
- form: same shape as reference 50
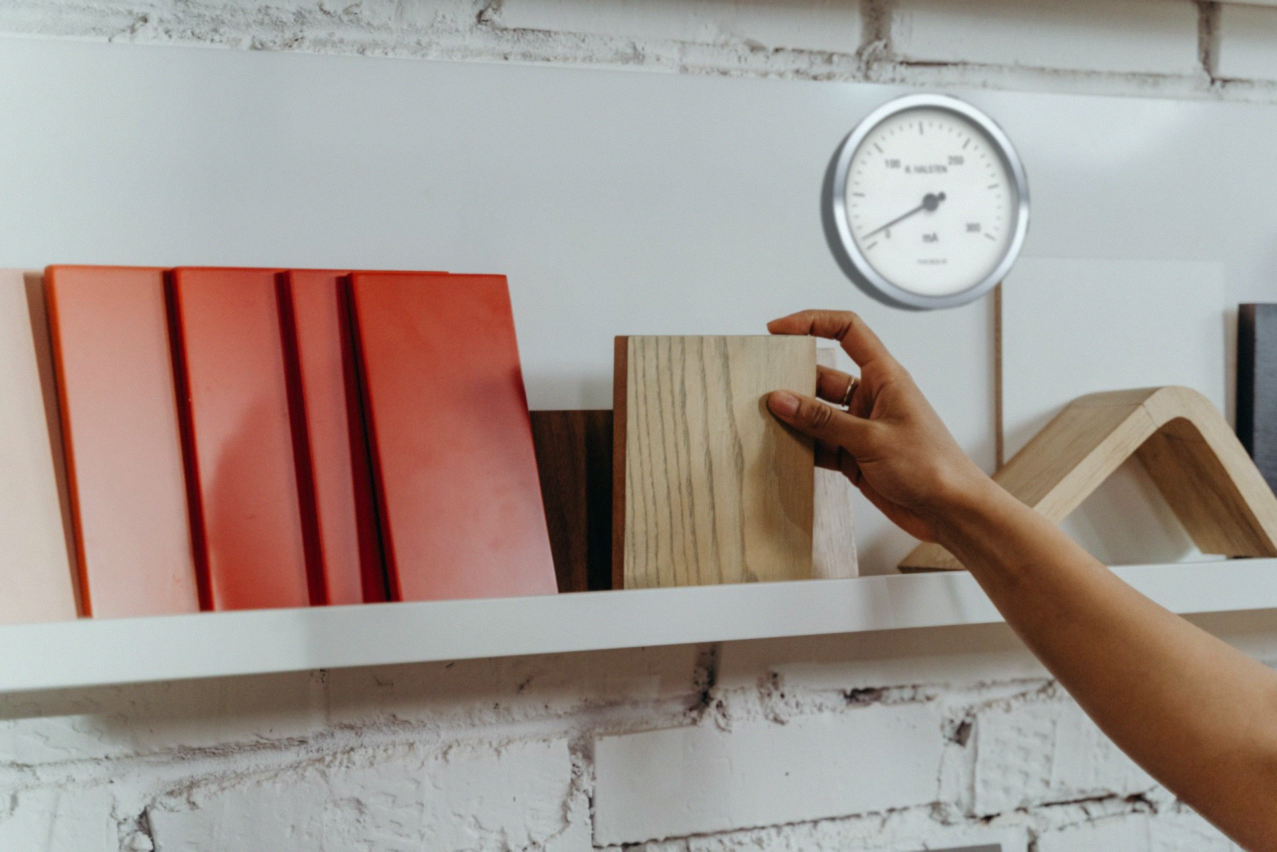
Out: 10
